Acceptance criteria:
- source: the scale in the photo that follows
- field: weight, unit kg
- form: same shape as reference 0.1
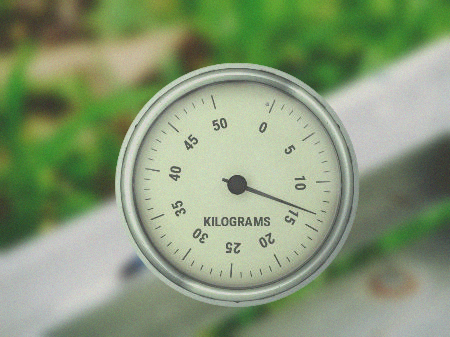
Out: 13.5
